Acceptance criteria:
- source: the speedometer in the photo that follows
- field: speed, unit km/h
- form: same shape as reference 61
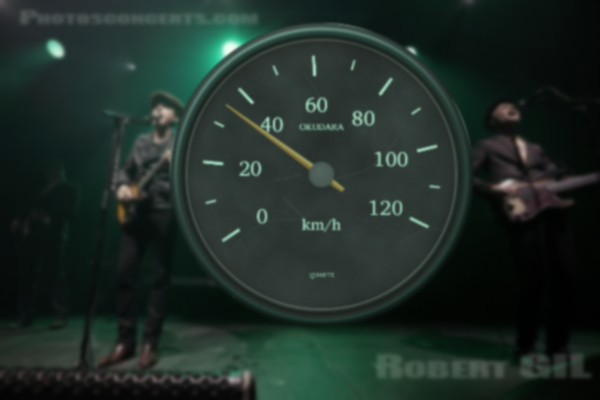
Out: 35
